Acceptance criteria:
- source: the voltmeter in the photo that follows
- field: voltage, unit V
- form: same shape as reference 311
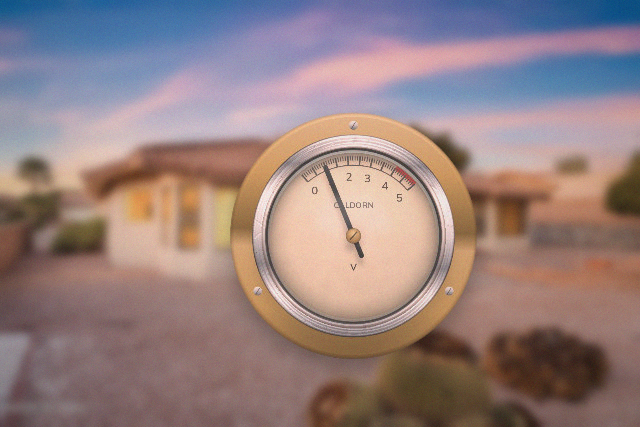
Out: 1
